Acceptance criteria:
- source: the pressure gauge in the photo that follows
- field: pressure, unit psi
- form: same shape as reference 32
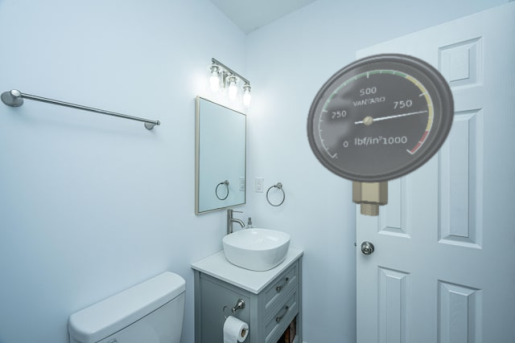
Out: 825
